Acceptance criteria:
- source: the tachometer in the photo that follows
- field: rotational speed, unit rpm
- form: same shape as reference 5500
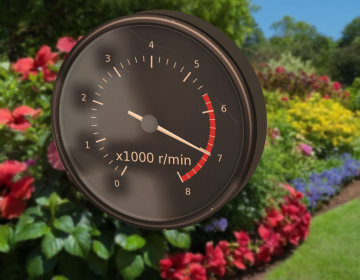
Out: 7000
